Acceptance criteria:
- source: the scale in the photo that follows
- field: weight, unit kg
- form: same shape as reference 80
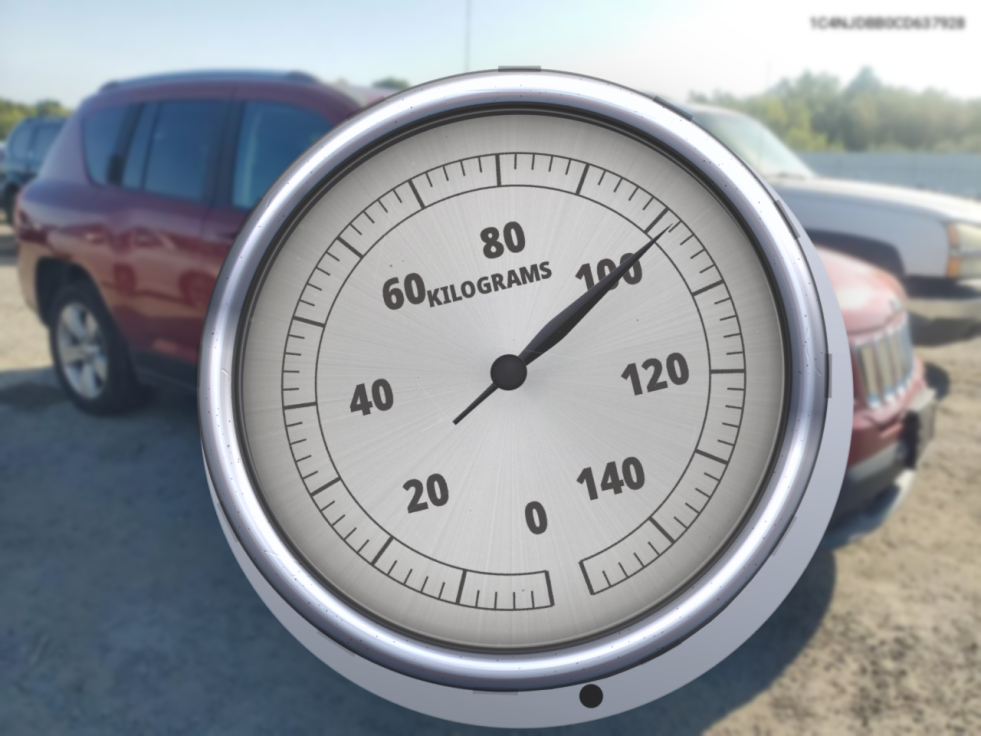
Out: 102
